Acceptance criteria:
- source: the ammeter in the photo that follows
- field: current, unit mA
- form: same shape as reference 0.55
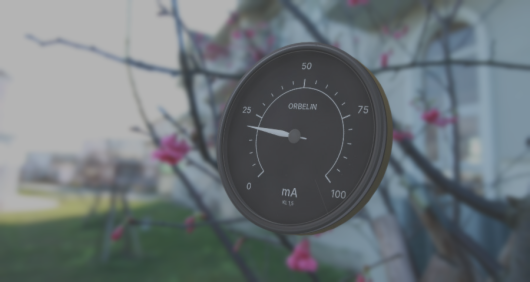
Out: 20
